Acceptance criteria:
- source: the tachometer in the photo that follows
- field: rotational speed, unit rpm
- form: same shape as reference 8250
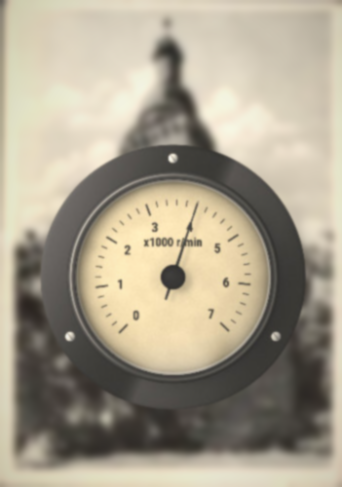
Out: 4000
